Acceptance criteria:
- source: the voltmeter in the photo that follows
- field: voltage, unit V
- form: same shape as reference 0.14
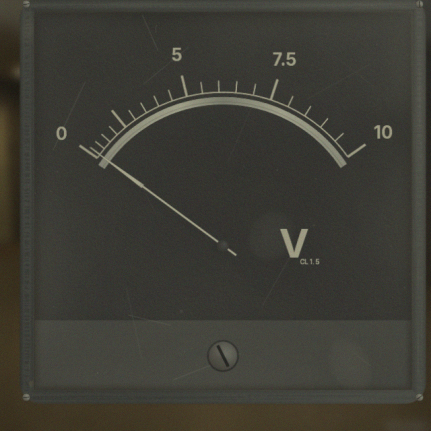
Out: 0.5
